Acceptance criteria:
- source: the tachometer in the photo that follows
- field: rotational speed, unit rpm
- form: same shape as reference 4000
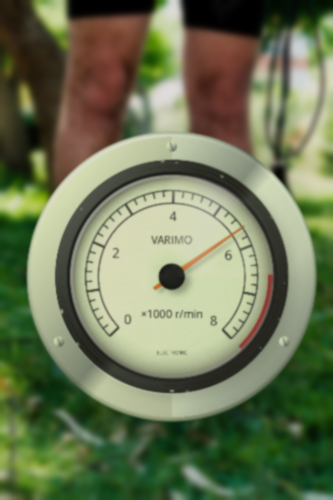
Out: 5600
